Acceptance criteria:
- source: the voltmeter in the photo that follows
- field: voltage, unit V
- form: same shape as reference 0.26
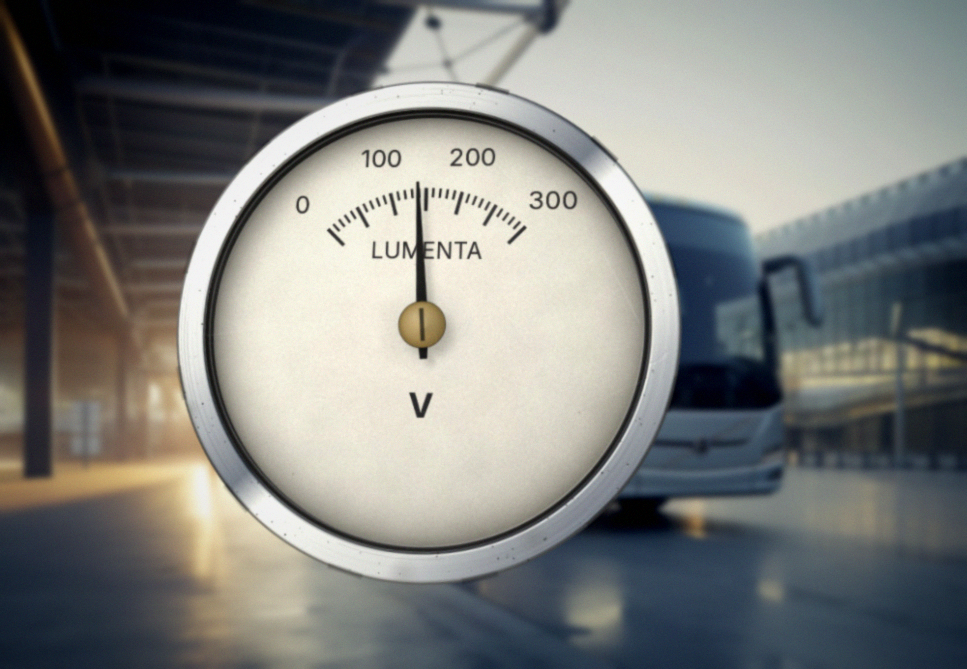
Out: 140
